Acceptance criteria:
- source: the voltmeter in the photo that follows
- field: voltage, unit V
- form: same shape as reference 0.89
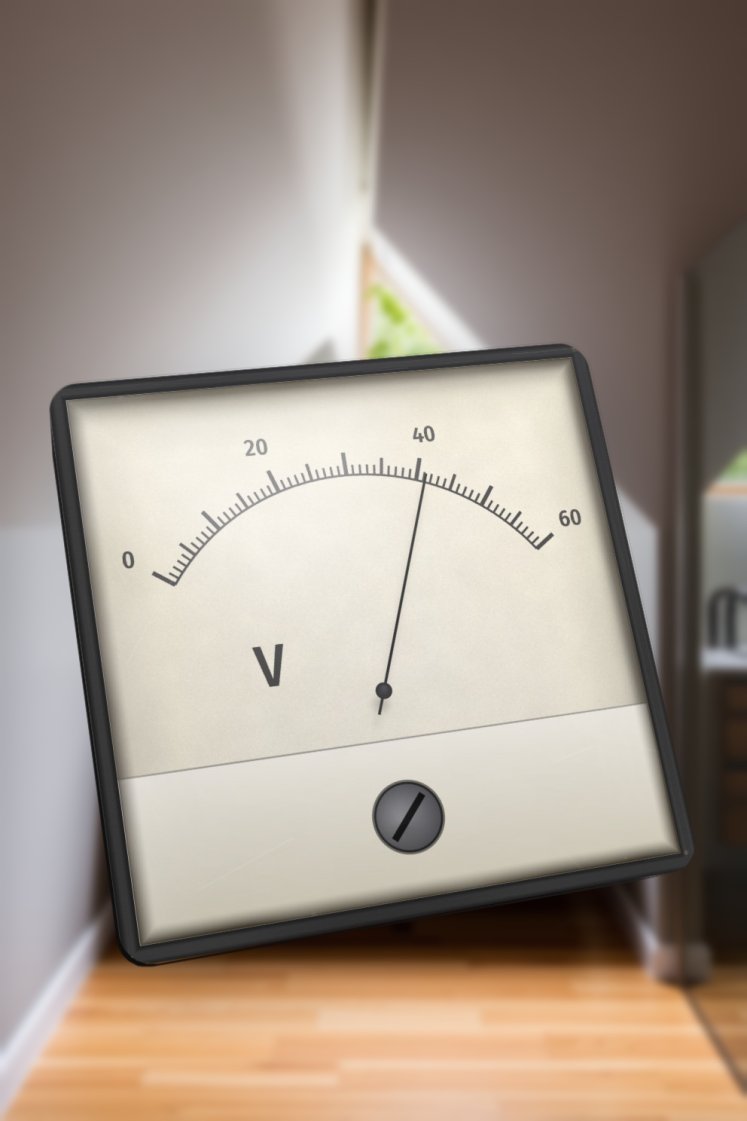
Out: 41
